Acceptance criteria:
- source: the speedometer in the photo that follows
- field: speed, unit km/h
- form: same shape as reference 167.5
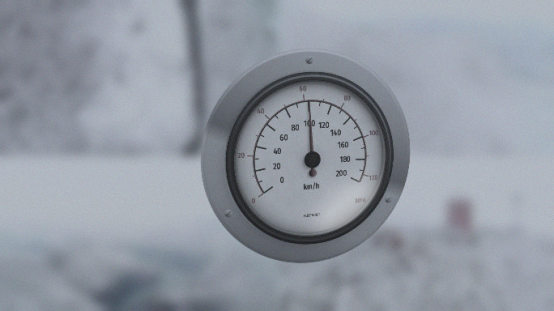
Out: 100
